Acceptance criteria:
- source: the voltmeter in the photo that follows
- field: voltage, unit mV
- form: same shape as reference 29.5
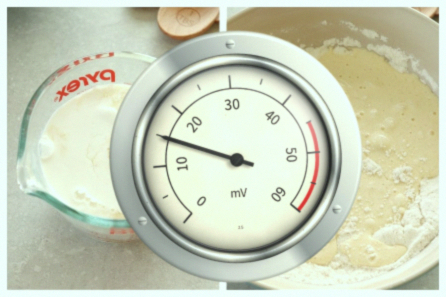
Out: 15
